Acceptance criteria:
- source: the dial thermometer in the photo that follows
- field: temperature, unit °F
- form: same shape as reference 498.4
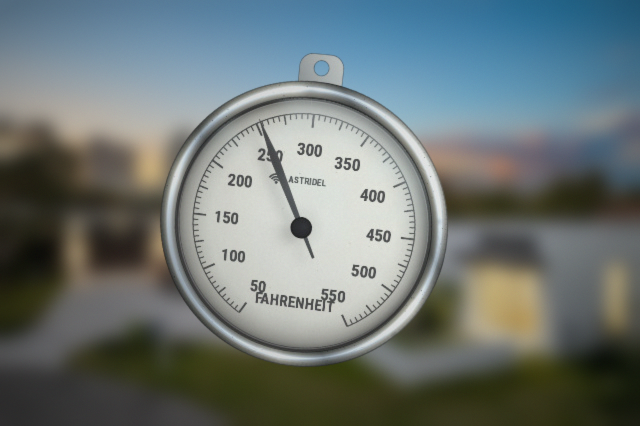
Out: 255
